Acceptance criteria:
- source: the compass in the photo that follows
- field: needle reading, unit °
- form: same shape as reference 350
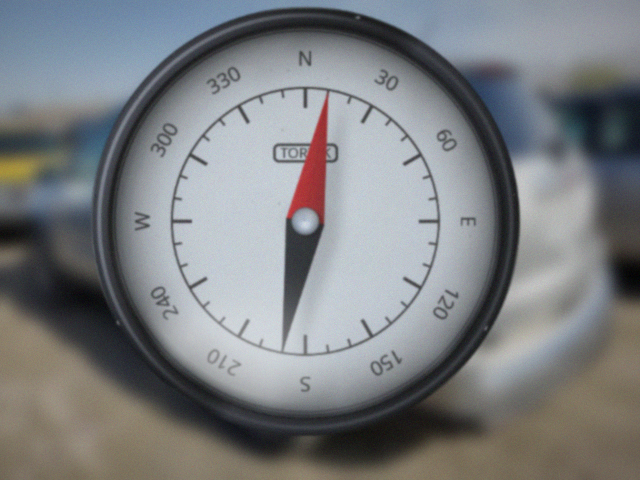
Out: 10
